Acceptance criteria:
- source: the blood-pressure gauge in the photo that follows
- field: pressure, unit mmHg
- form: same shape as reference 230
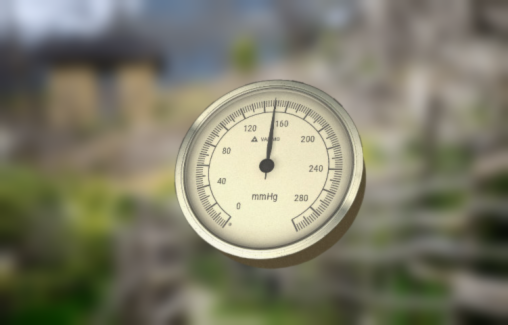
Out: 150
